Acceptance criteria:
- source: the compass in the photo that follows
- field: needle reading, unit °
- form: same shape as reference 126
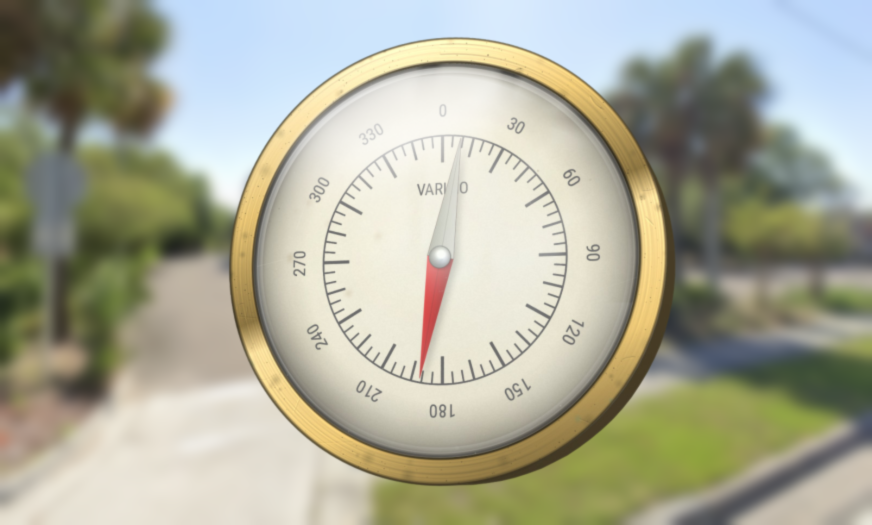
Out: 190
